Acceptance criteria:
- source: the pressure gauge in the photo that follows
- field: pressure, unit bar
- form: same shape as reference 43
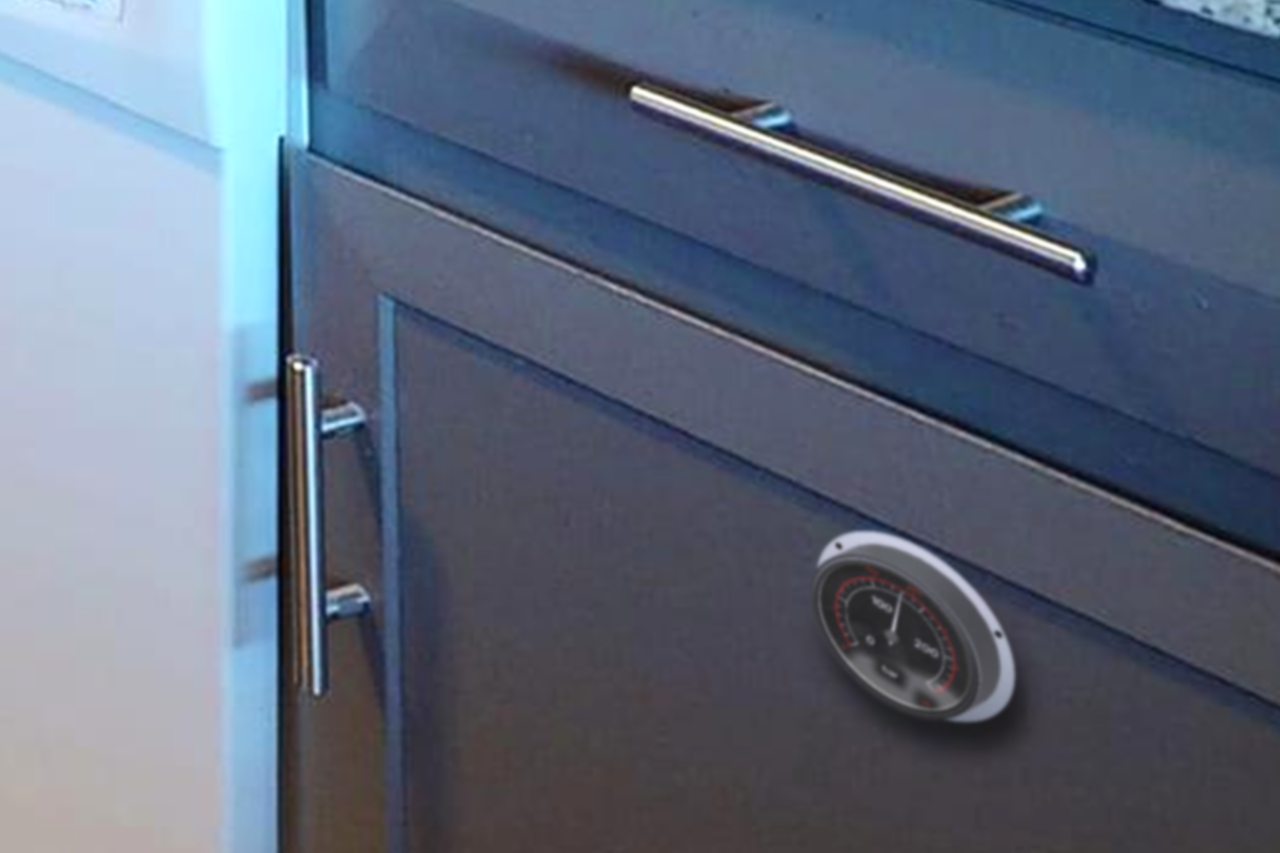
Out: 130
